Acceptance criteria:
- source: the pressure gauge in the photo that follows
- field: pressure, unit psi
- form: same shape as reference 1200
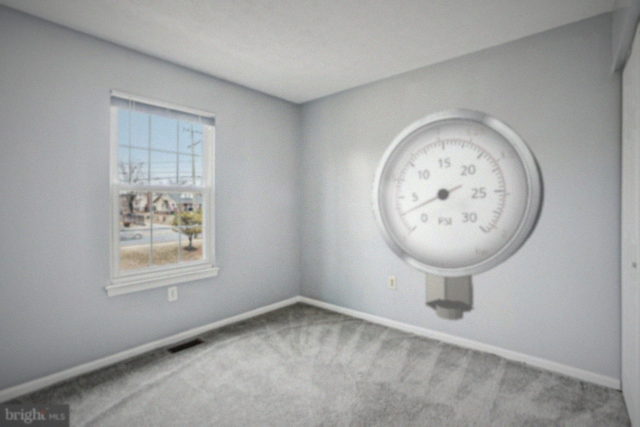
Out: 2.5
